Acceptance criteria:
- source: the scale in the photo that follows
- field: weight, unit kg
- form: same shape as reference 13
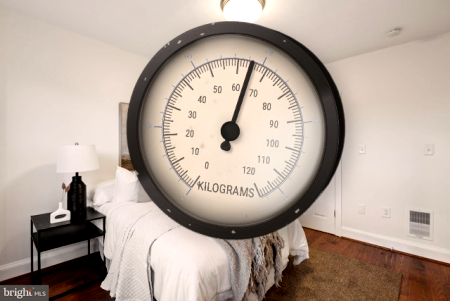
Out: 65
